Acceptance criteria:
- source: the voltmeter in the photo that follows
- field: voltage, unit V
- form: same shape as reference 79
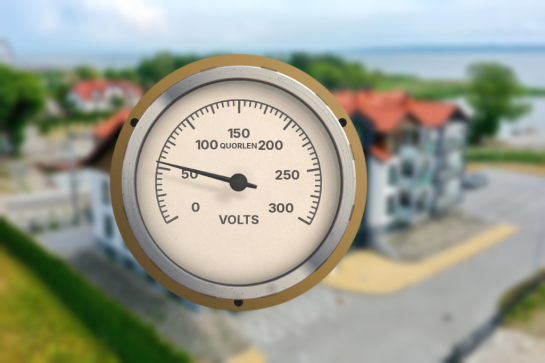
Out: 55
